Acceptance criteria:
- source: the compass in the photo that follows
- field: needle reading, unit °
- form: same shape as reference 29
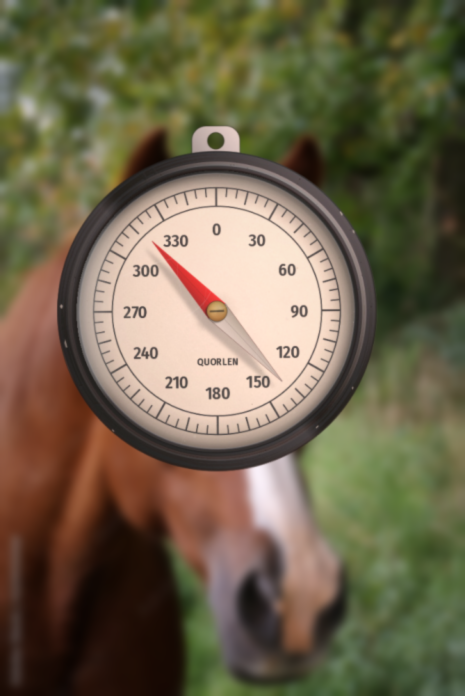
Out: 317.5
